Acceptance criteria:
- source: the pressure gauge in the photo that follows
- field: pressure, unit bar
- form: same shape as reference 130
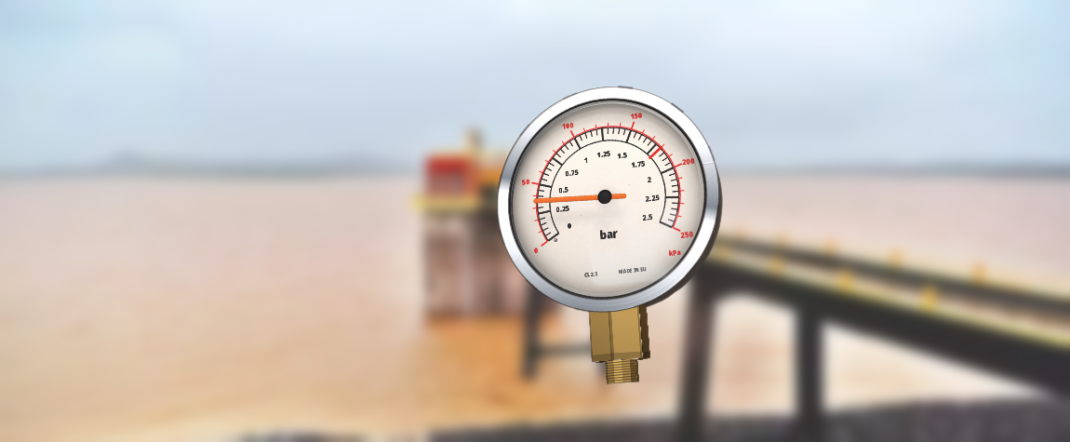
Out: 0.35
